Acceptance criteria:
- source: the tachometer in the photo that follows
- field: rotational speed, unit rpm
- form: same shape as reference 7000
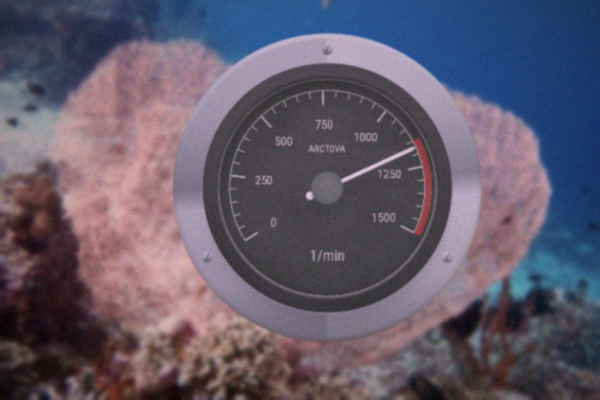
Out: 1175
